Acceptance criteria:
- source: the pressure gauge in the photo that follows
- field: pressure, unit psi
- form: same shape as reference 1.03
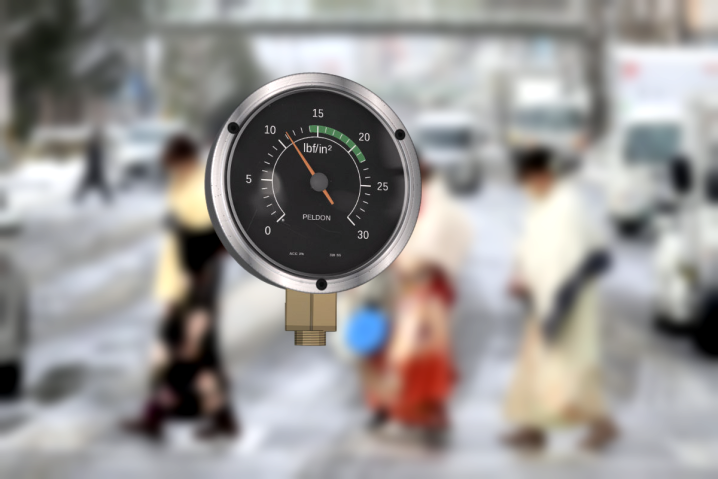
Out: 11
